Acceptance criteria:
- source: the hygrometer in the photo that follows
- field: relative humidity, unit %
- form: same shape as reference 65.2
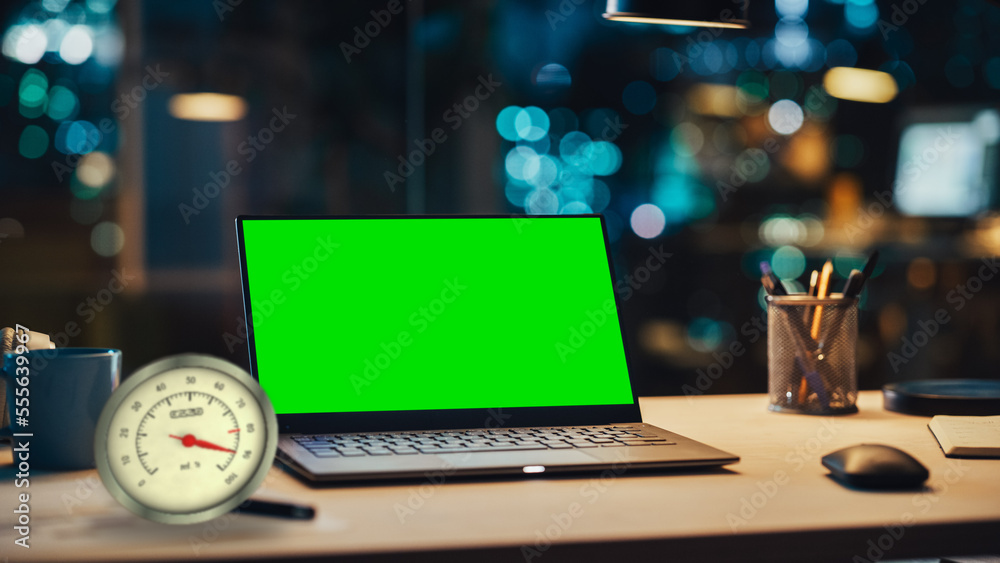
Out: 90
